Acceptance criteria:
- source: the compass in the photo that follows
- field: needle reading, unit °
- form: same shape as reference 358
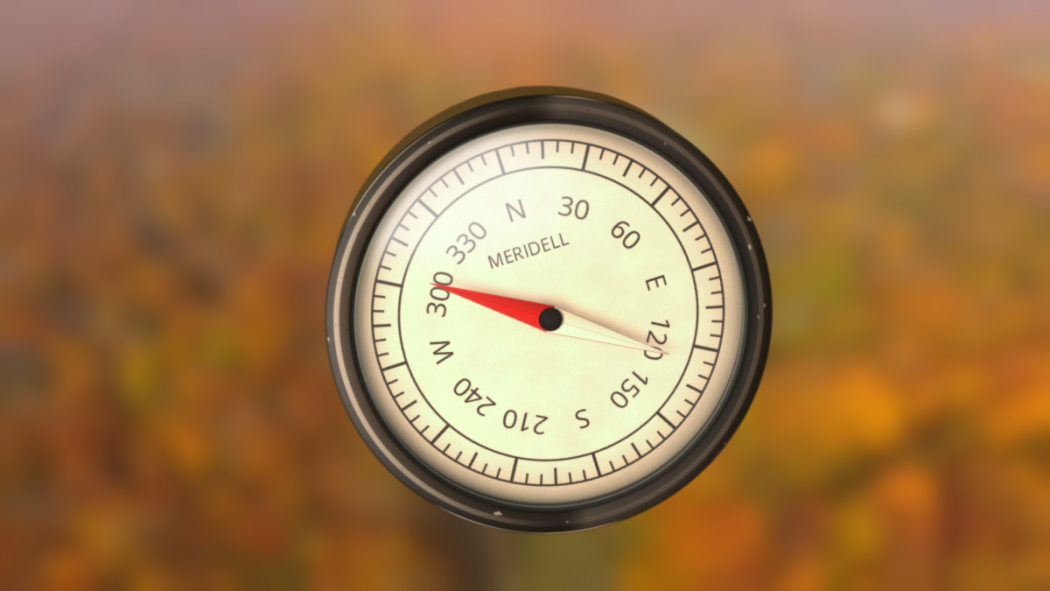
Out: 305
